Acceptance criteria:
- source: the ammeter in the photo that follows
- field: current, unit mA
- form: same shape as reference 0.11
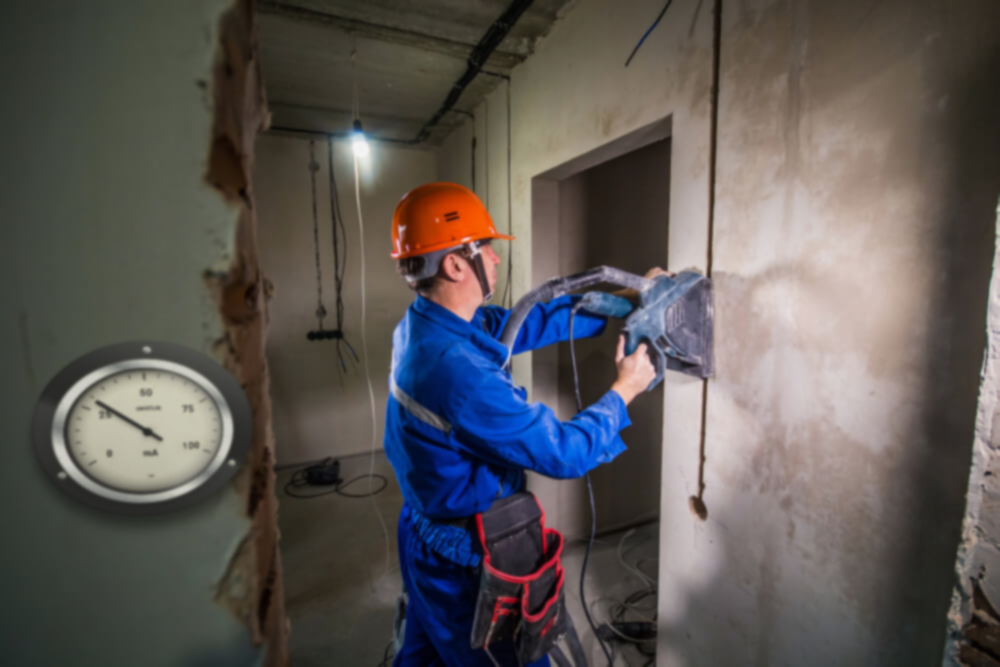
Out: 30
